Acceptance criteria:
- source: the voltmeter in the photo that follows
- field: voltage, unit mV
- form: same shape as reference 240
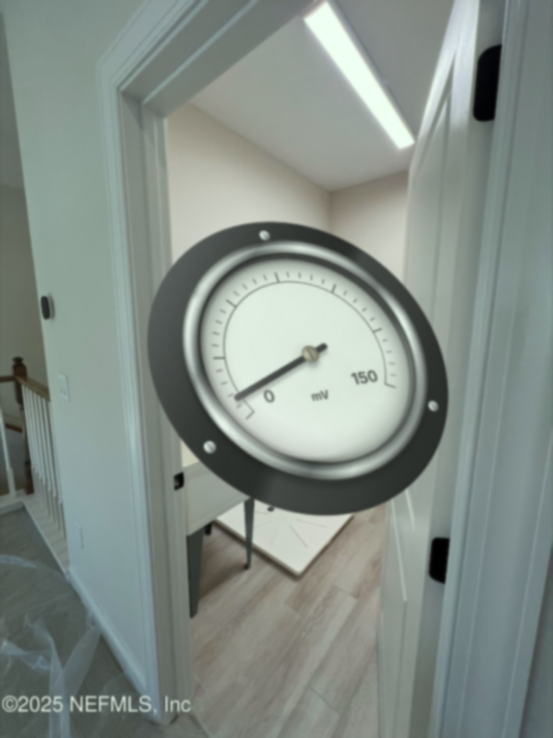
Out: 7.5
